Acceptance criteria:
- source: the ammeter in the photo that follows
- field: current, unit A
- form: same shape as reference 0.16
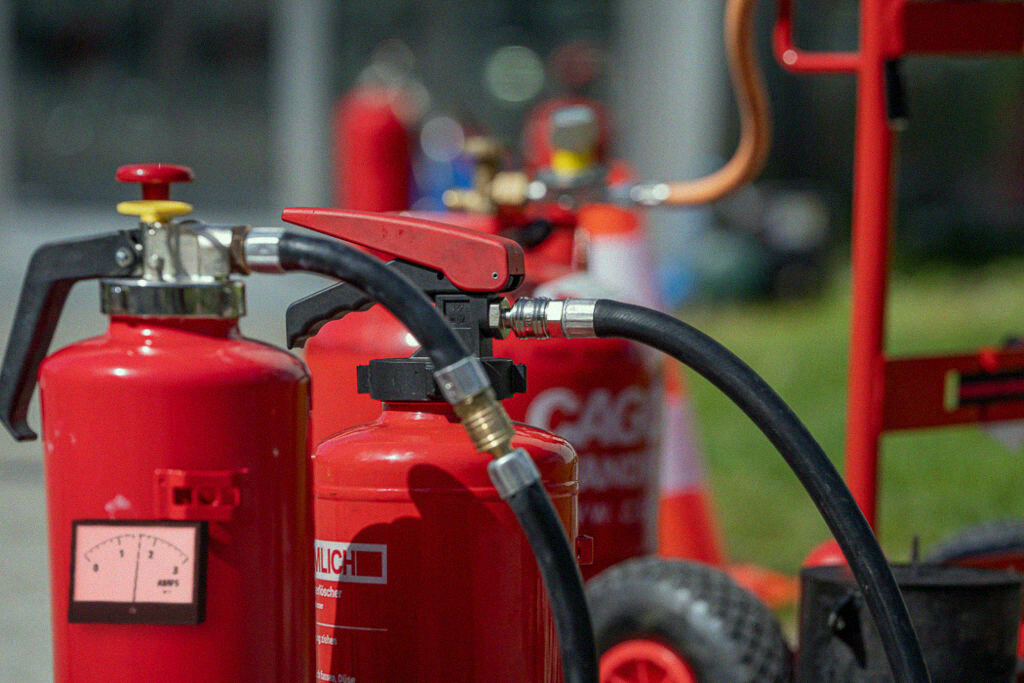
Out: 1.6
